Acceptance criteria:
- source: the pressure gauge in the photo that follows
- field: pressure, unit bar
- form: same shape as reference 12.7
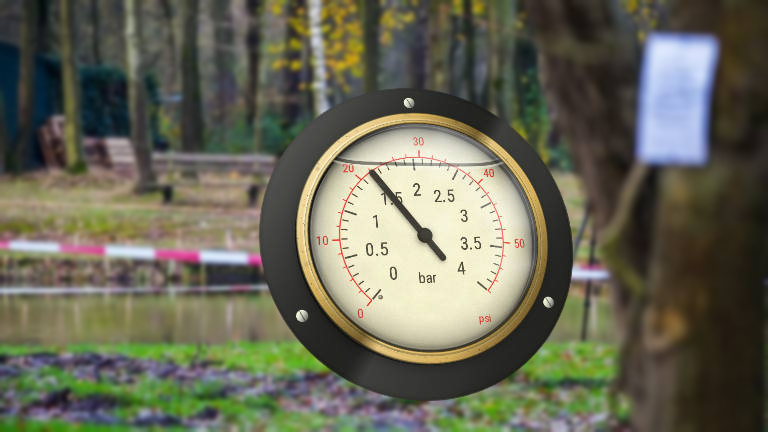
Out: 1.5
